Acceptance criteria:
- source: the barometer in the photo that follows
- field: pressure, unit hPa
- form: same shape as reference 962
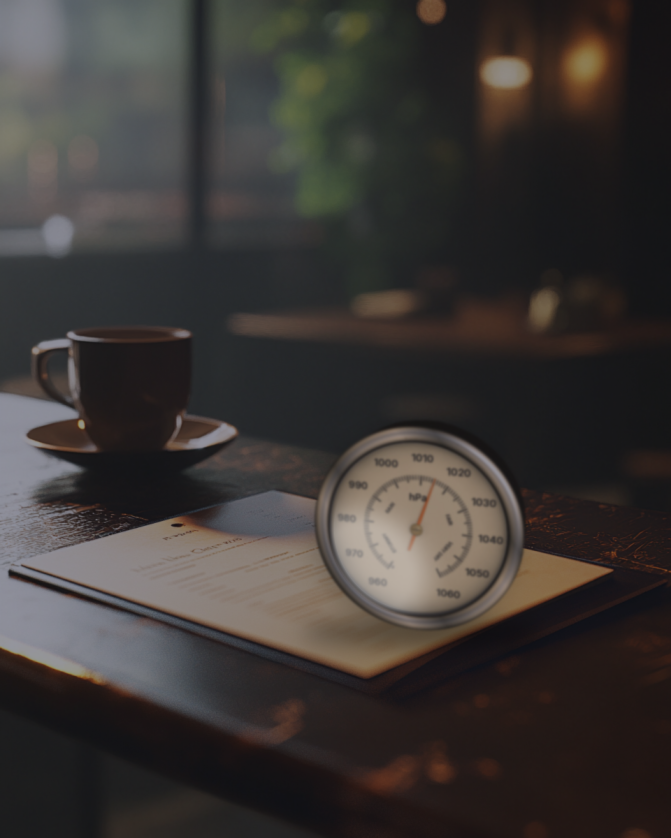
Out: 1015
